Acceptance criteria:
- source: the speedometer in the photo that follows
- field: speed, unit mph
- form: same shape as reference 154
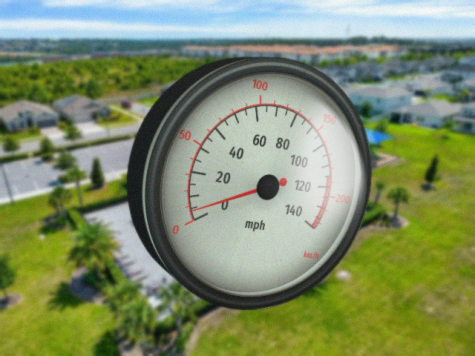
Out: 5
